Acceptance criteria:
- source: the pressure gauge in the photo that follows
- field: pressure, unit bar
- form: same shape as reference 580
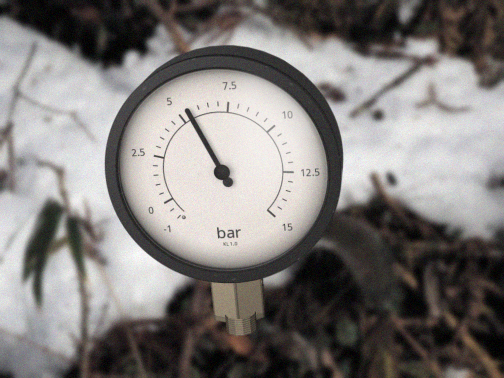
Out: 5.5
